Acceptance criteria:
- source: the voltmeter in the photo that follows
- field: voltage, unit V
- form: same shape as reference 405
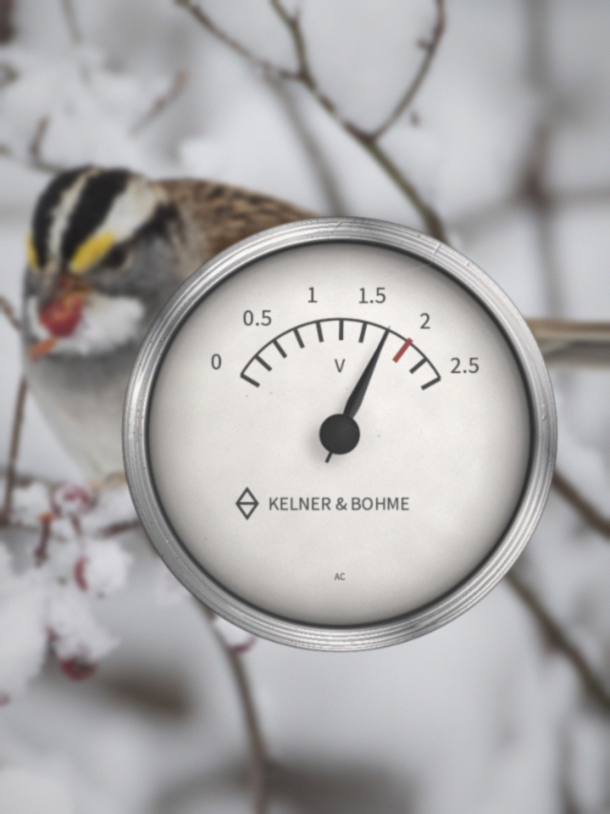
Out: 1.75
